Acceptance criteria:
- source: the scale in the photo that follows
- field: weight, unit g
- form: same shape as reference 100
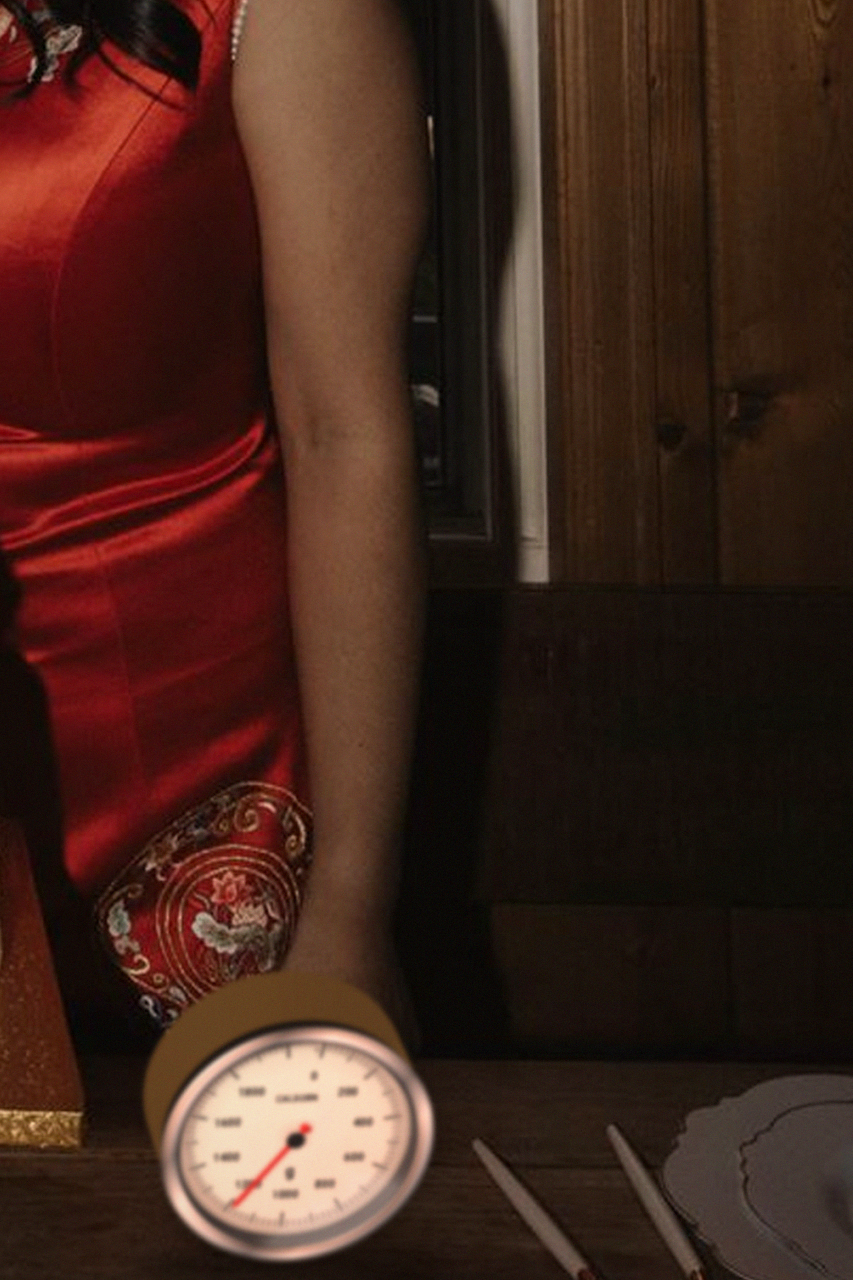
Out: 1200
